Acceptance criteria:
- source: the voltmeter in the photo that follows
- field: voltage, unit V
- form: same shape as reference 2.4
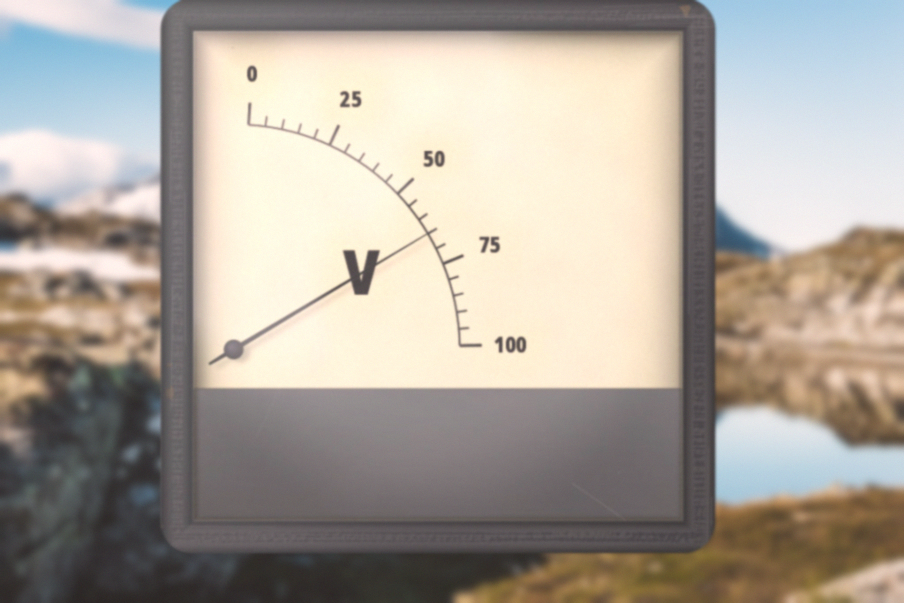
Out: 65
